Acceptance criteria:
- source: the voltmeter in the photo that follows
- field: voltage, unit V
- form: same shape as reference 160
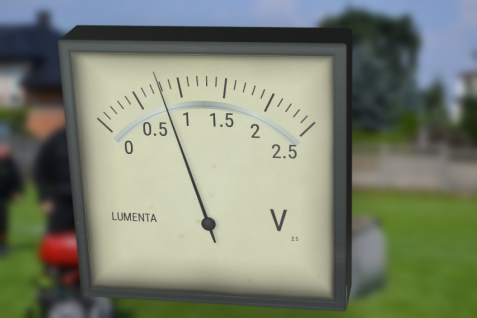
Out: 0.8
